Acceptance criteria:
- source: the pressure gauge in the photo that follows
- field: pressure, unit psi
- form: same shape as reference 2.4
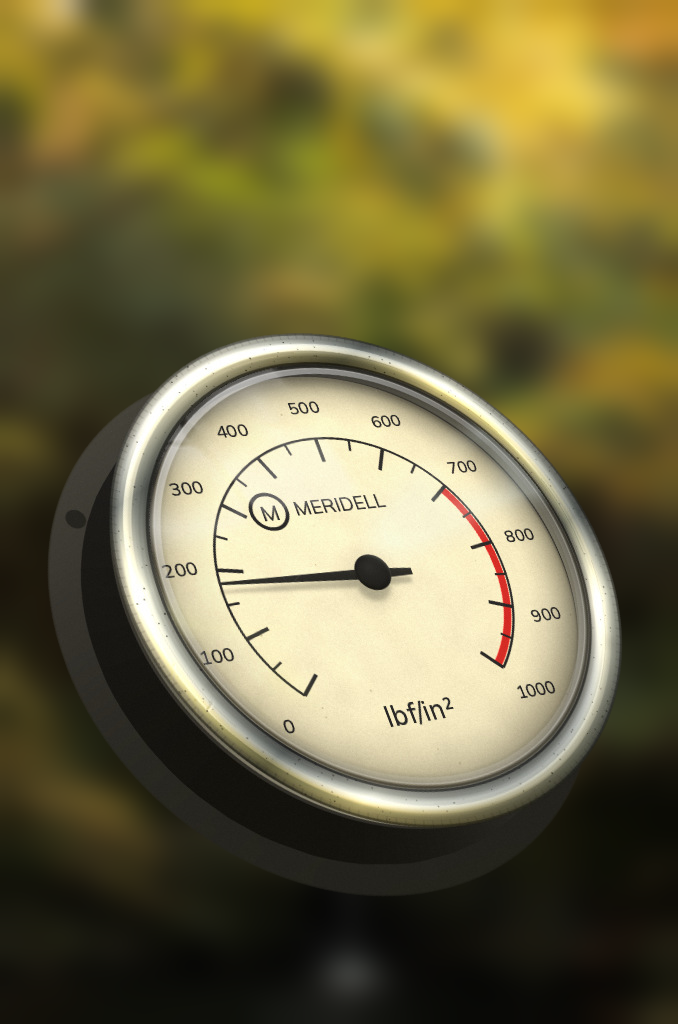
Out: 175
